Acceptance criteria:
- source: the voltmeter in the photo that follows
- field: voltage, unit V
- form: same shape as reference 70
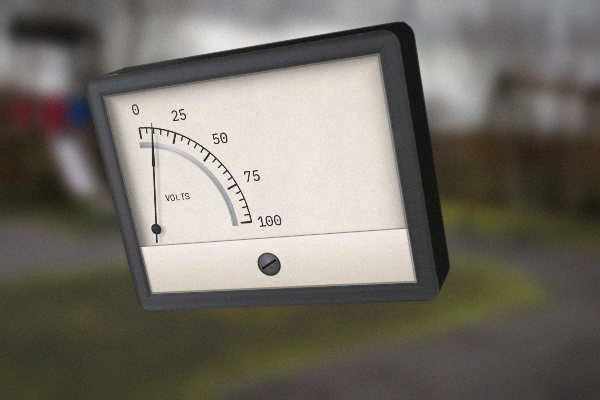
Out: 10
